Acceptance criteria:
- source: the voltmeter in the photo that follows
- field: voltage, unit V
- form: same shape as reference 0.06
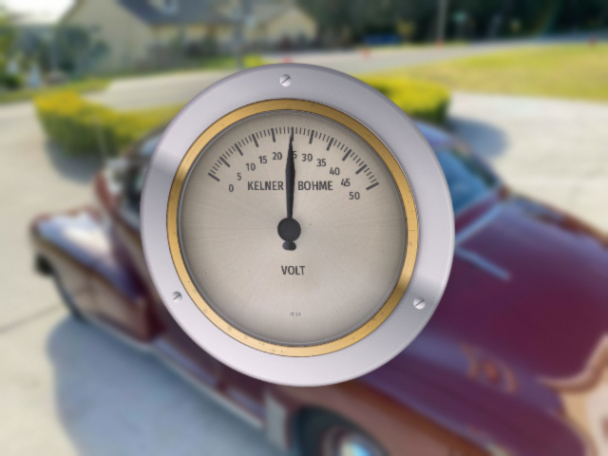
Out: 25
